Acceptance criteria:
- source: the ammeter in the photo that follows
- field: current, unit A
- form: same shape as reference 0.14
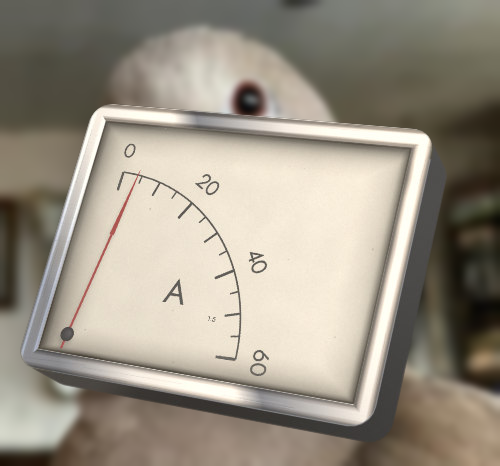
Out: 5
